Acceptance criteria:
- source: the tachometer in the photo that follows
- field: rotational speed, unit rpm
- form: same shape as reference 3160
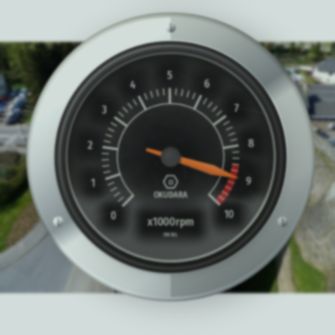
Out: 9000
